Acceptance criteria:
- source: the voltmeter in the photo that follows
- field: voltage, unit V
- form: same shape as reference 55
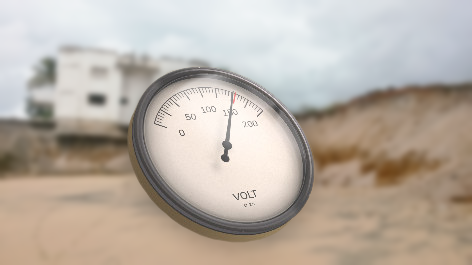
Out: 150
